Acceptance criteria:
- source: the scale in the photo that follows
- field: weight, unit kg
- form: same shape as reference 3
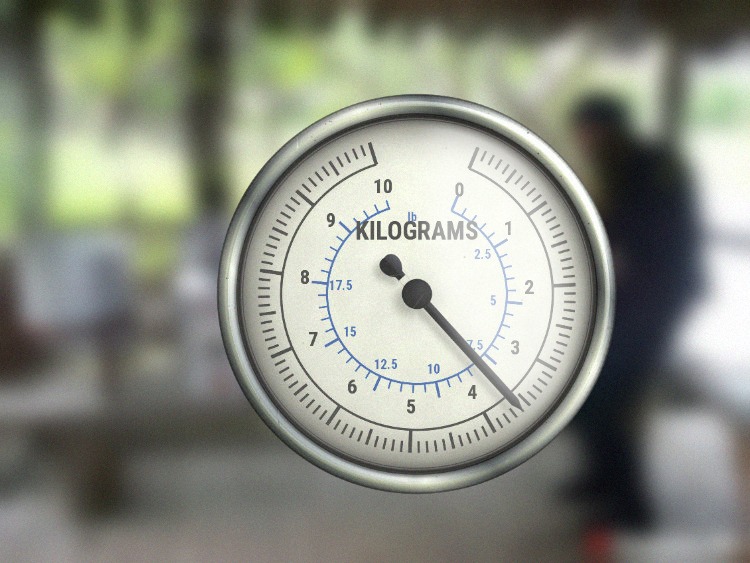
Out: 3.6
